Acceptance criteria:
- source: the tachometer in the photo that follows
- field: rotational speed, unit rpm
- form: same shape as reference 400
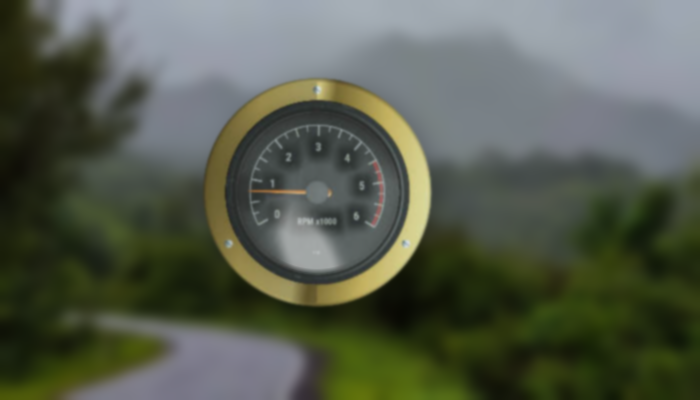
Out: 750
